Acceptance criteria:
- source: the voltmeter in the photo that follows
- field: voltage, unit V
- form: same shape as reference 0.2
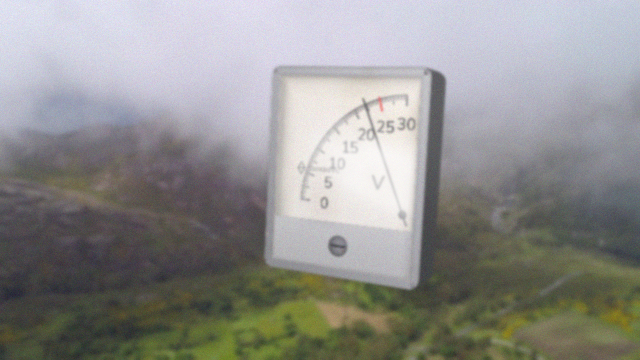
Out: 22.5
